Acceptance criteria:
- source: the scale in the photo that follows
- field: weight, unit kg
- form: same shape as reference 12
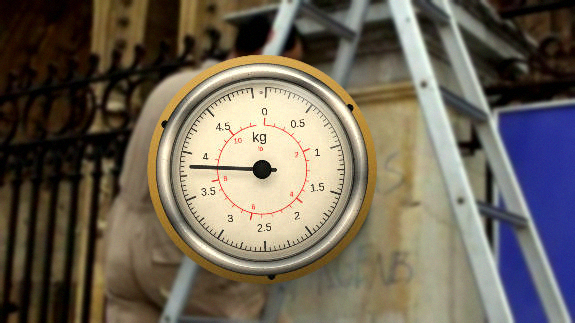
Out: 3.85
